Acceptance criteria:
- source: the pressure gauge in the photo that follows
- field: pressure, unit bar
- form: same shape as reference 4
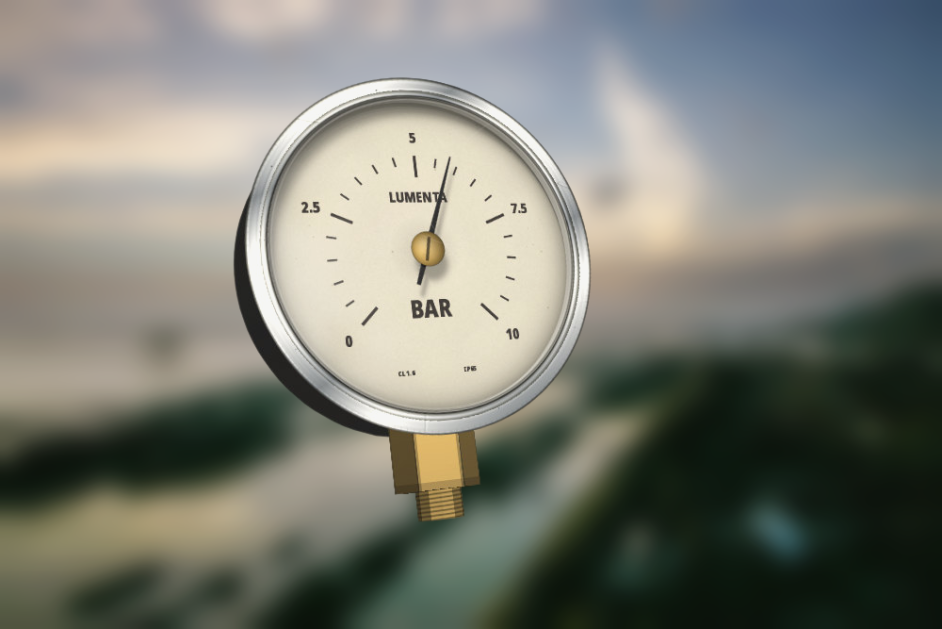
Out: 5.75
